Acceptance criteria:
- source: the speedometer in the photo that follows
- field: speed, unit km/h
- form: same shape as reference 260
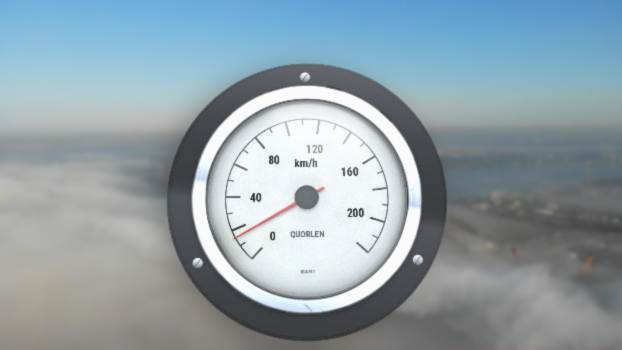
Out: 15
